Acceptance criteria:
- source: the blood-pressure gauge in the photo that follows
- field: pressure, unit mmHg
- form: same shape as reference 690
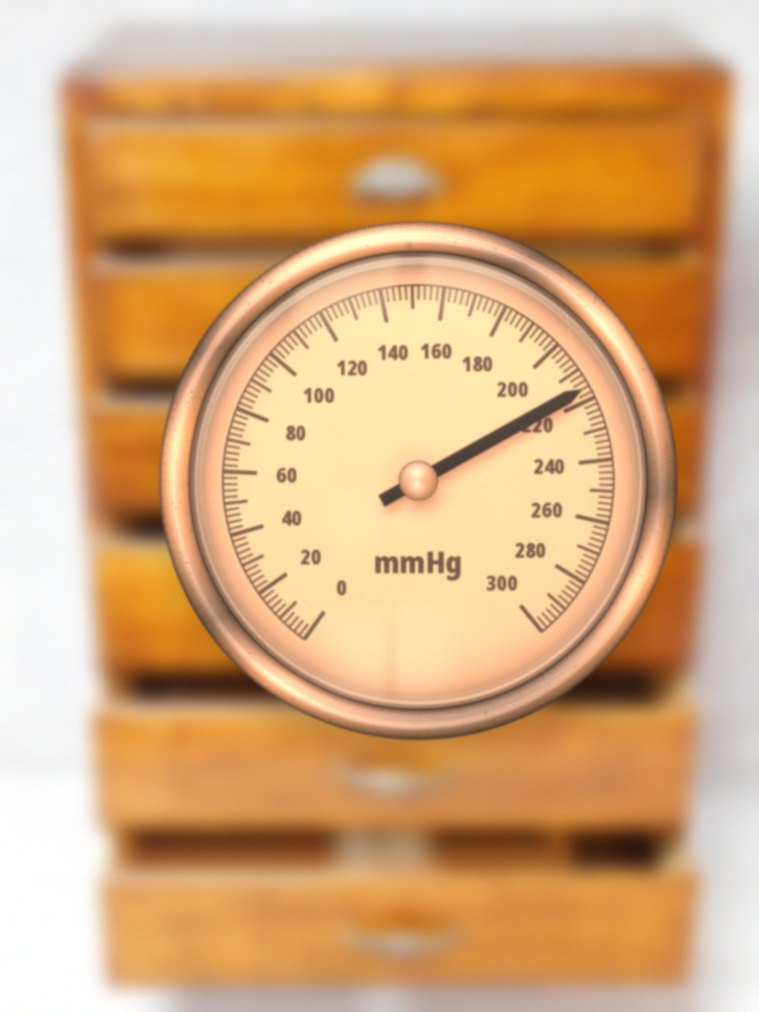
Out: 216
